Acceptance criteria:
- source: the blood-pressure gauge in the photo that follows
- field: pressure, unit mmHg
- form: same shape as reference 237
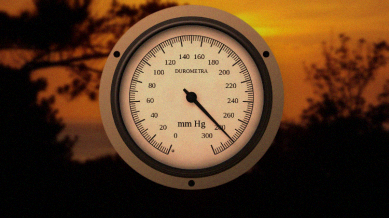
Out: 280
